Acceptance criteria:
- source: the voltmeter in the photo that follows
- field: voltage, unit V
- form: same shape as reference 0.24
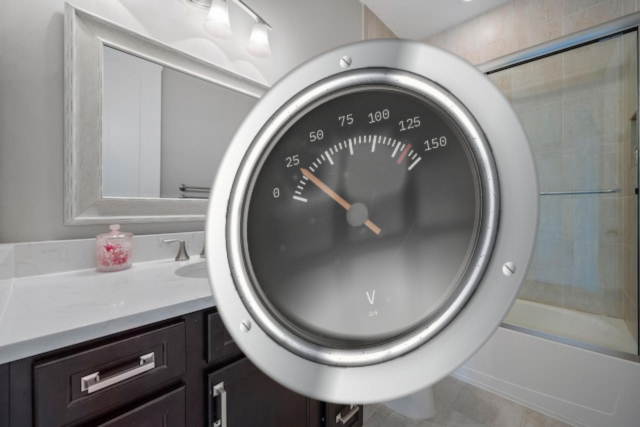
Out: 25
